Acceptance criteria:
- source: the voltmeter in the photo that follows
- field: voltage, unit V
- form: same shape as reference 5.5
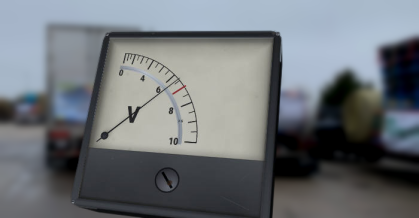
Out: 6.5
